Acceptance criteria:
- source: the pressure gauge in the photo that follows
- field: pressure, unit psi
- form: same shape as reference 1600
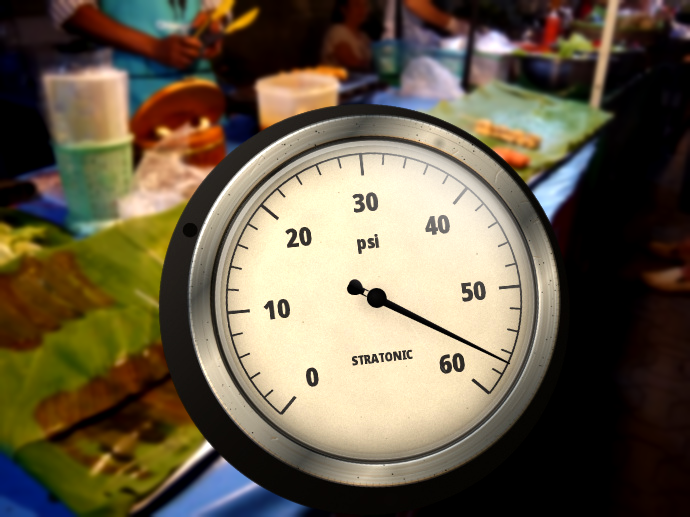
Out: 57
